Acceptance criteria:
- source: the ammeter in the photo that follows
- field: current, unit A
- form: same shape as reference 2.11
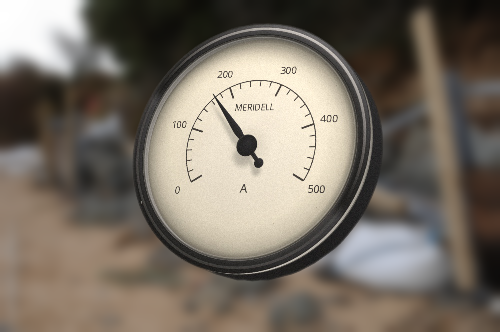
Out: 170
